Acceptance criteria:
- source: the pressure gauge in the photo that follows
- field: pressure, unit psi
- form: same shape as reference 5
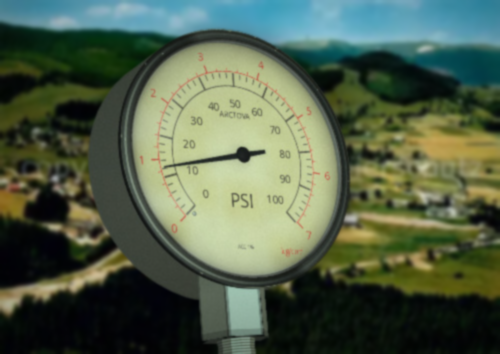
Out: 12
